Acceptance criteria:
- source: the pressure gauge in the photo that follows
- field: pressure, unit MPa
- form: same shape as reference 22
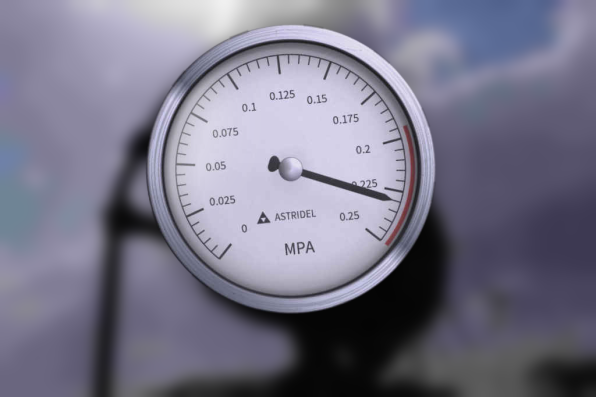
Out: 0.23
